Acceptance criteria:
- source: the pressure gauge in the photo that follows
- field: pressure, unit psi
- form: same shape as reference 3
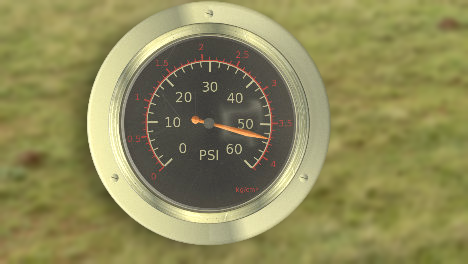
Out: 53
